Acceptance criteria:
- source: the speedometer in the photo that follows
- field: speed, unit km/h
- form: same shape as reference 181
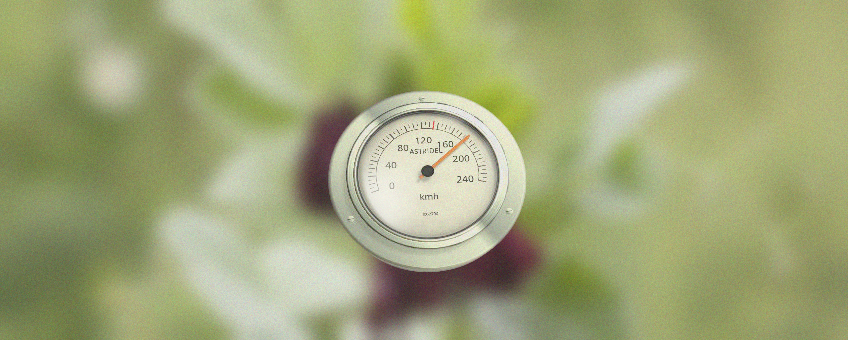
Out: 180
